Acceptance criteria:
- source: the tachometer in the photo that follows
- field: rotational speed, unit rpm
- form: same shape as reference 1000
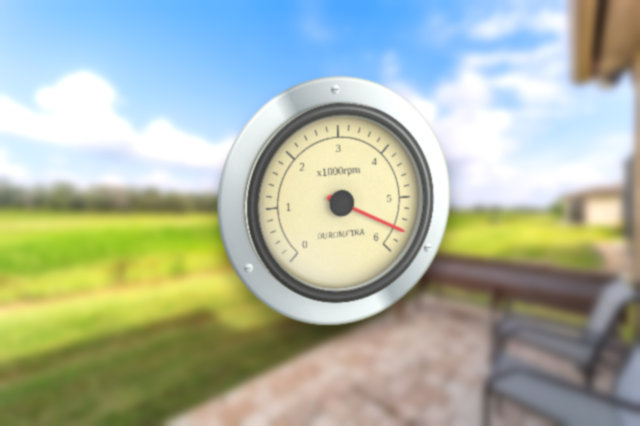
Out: 5600
